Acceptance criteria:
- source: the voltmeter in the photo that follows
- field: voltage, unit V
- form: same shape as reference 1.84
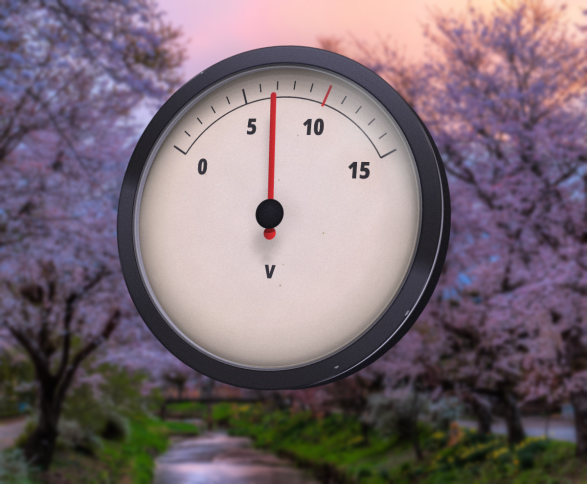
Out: 7
